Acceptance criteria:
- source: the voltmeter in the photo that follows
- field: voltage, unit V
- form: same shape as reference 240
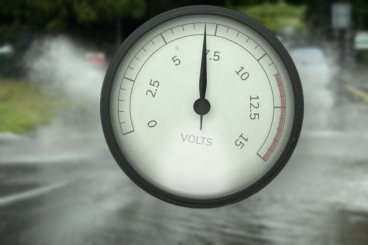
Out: 7
